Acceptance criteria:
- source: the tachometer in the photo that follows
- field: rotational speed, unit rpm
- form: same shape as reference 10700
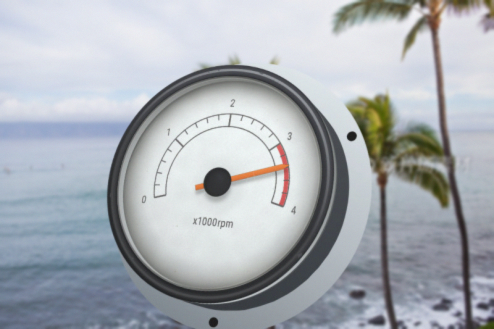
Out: 3400
